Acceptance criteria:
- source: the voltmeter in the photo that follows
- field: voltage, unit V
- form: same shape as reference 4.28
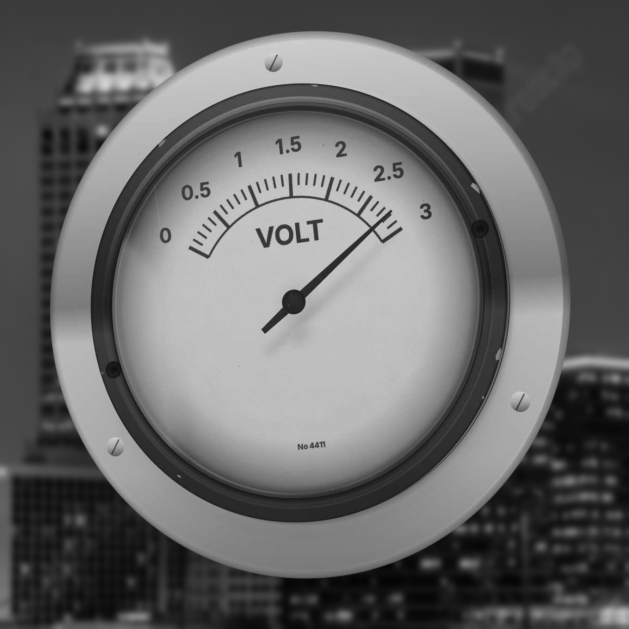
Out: 2.8
